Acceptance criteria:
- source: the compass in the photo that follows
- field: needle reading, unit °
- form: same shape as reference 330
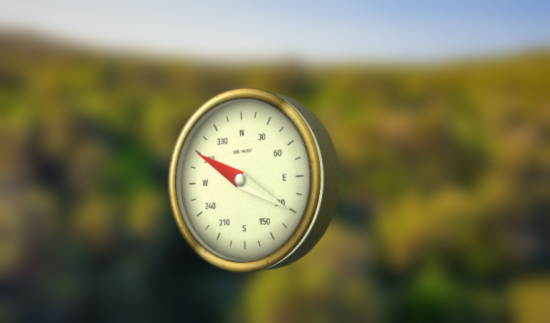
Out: 300
